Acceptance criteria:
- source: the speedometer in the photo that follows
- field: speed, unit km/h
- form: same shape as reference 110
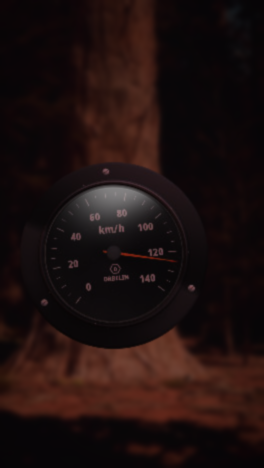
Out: 125
